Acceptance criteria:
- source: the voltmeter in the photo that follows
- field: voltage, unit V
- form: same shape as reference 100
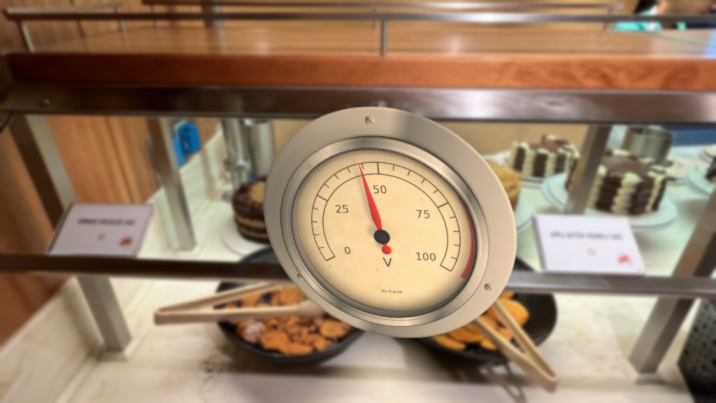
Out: 45
